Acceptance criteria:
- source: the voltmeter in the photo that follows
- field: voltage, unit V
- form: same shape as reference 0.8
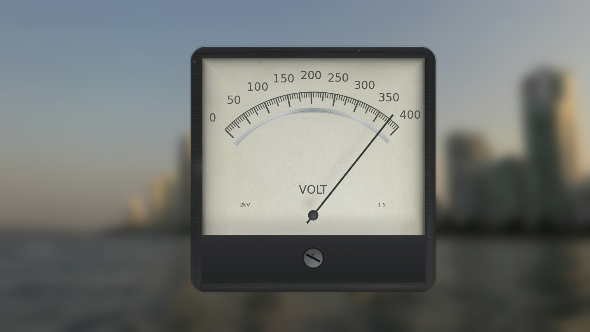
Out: 375
